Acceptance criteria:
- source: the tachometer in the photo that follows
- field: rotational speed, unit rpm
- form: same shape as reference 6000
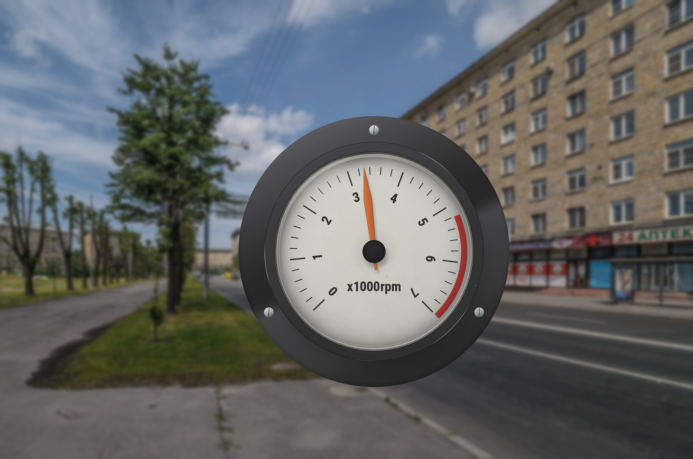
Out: 3300
